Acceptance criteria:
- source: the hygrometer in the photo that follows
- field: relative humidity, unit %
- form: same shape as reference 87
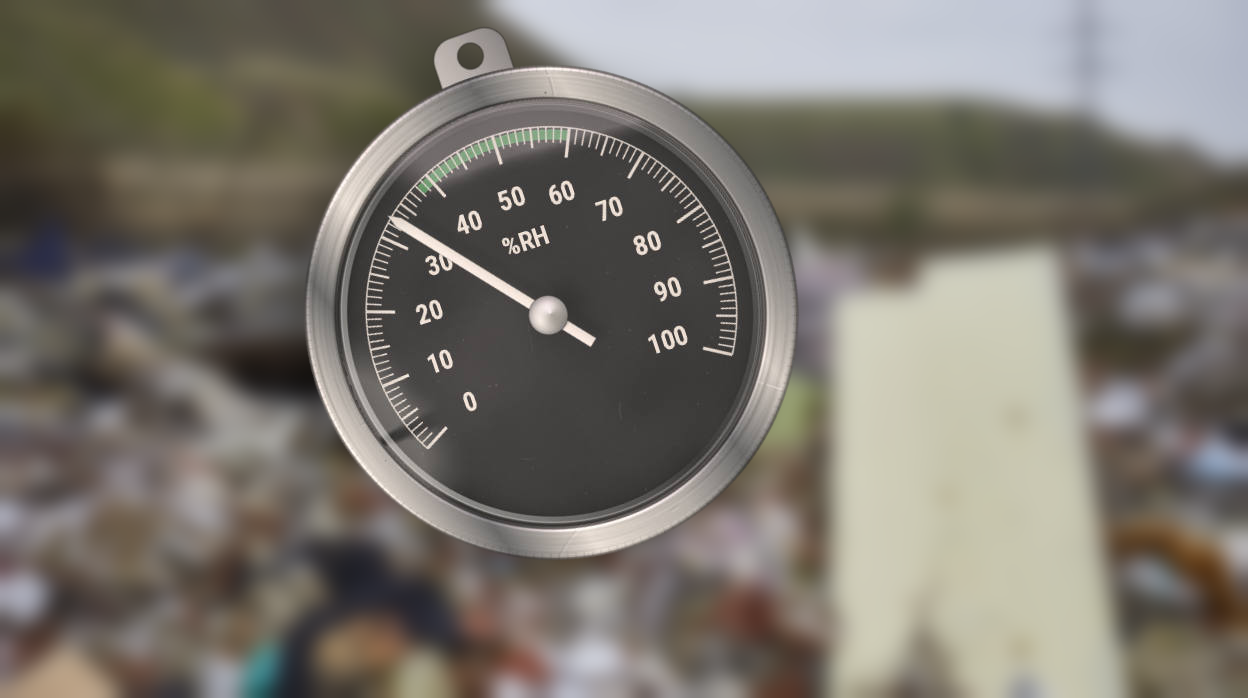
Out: 33
